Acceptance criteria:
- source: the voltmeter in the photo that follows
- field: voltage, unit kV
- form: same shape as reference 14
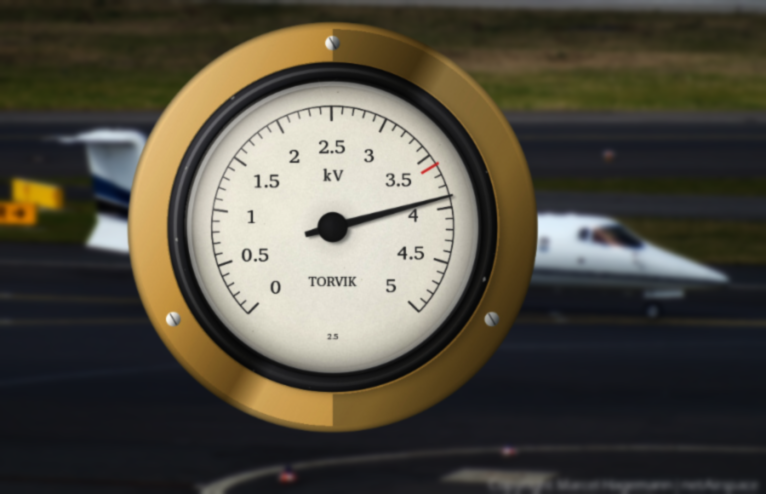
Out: 3.9
